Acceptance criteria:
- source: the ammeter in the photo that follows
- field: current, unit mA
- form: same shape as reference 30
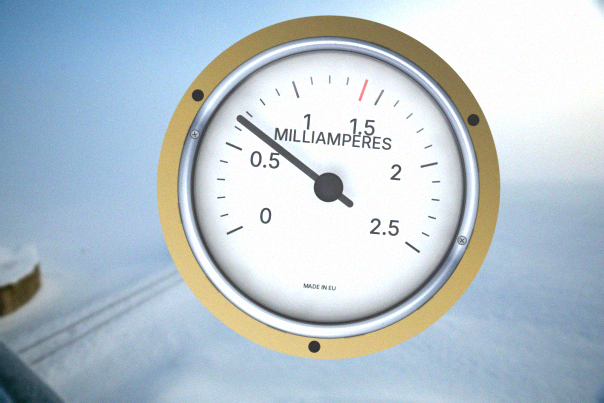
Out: 0.65
